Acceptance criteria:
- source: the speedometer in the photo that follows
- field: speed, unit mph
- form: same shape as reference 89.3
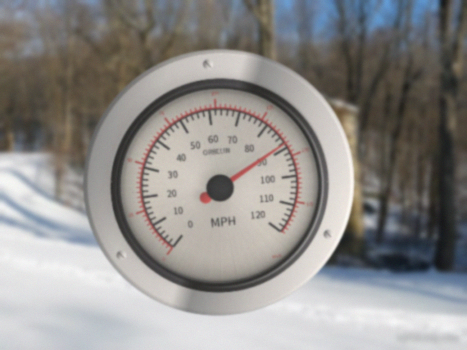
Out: 88
